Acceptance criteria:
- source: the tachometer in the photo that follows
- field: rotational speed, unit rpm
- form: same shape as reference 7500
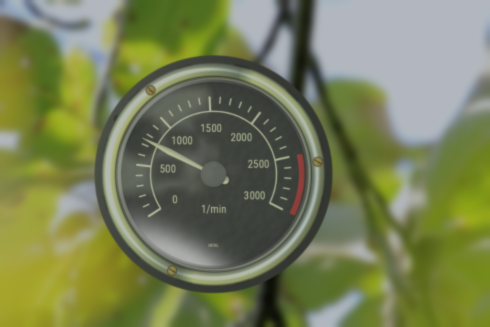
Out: 750
